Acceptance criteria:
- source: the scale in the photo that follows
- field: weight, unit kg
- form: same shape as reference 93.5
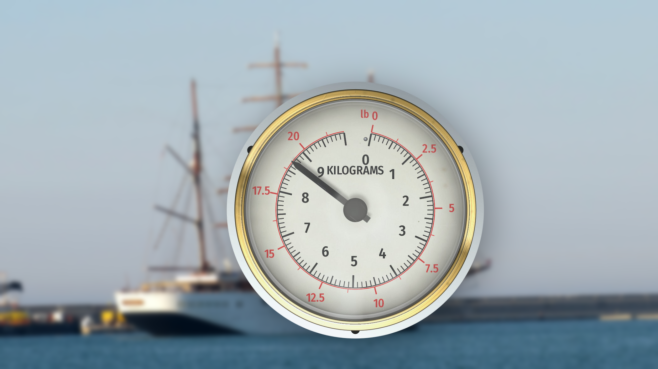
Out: 8.7
